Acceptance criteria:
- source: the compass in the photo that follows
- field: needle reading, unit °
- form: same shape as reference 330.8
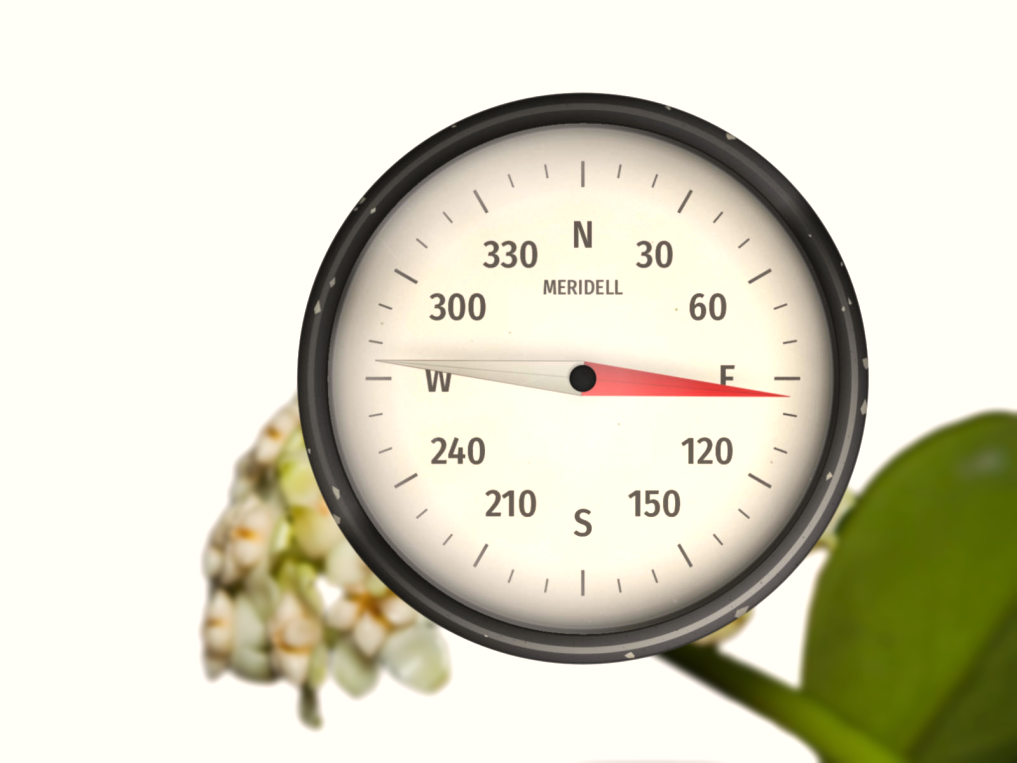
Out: 95
